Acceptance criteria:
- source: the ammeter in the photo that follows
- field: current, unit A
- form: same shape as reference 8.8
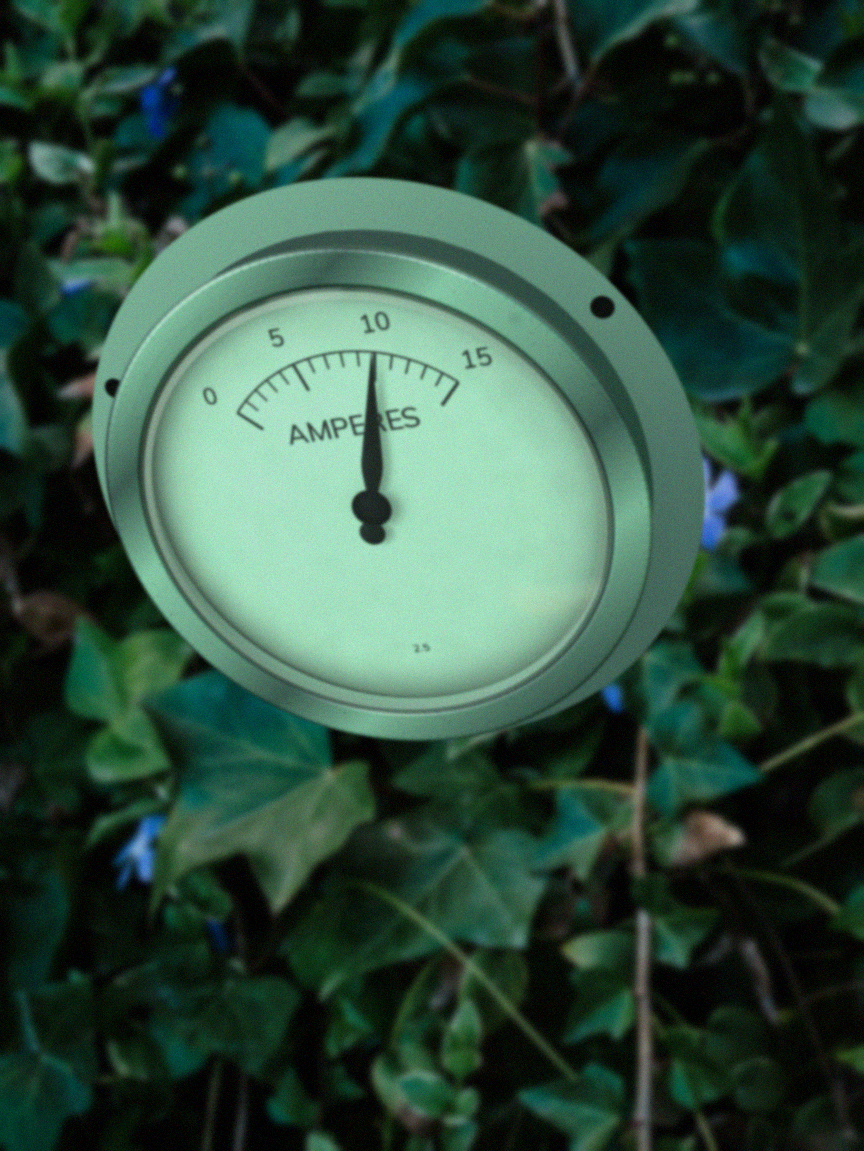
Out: 10
